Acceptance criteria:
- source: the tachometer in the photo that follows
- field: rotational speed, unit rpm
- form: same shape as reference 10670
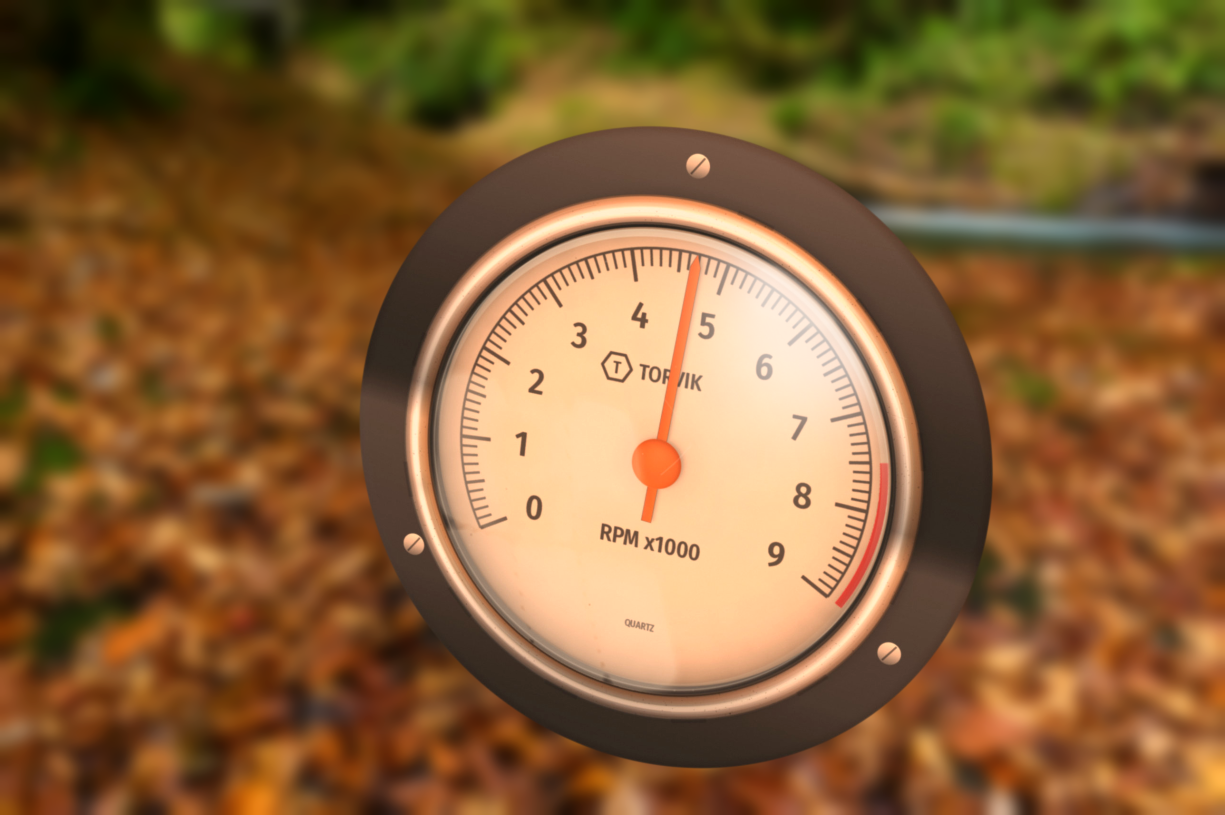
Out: 4700
